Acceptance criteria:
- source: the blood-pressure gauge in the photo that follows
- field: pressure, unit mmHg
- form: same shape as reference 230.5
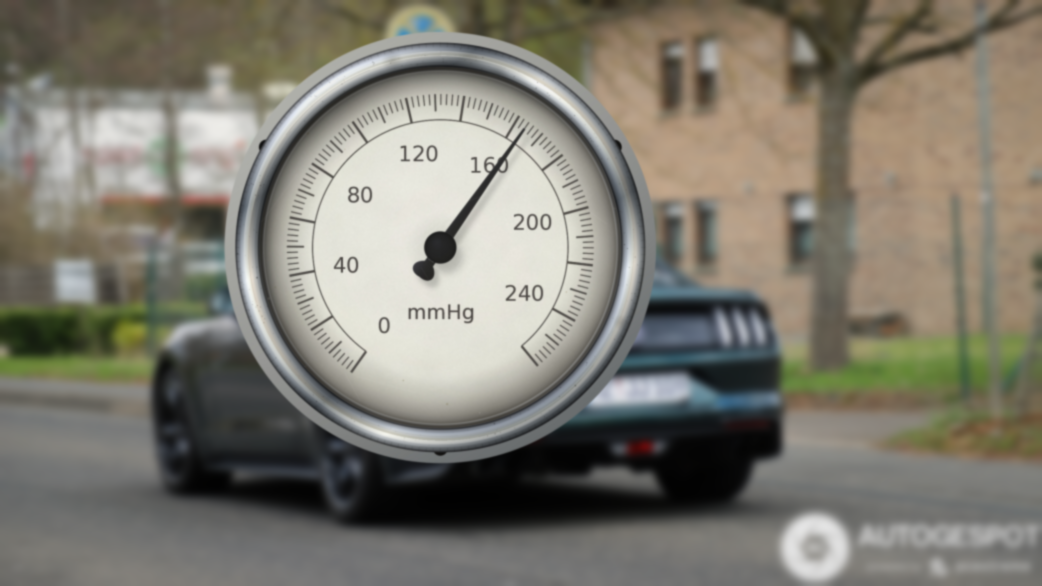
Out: 164
